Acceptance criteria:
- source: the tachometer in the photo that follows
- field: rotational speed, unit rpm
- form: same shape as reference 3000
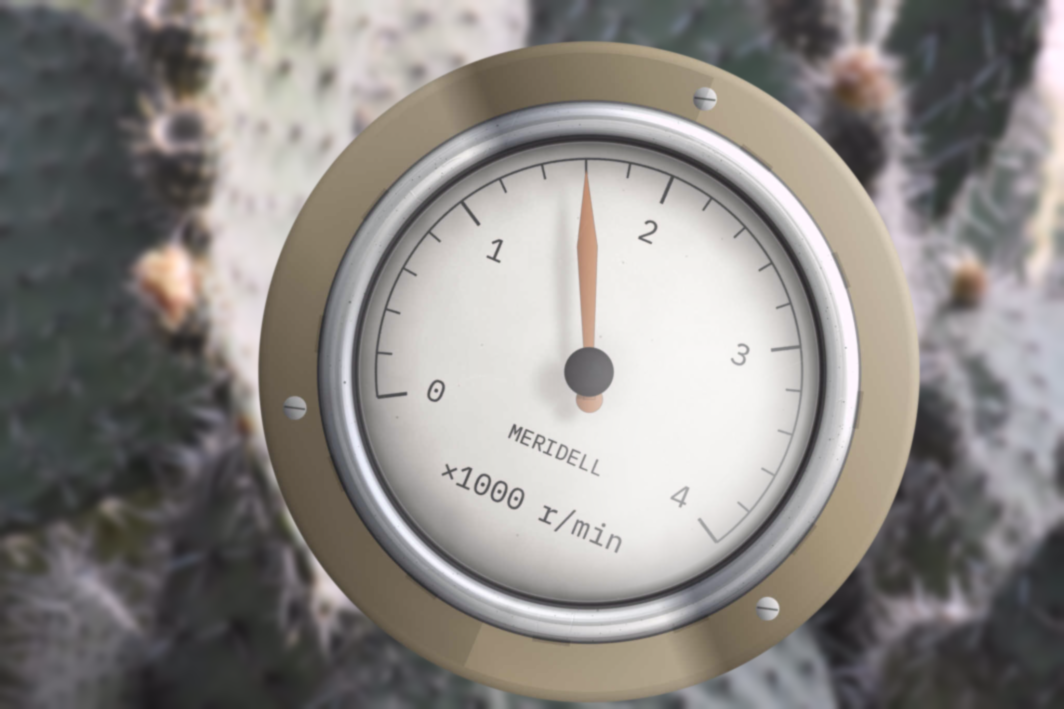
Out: 1600
